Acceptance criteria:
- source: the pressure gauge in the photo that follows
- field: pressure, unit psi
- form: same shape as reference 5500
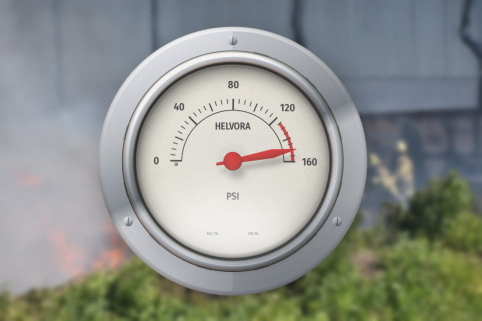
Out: 150
